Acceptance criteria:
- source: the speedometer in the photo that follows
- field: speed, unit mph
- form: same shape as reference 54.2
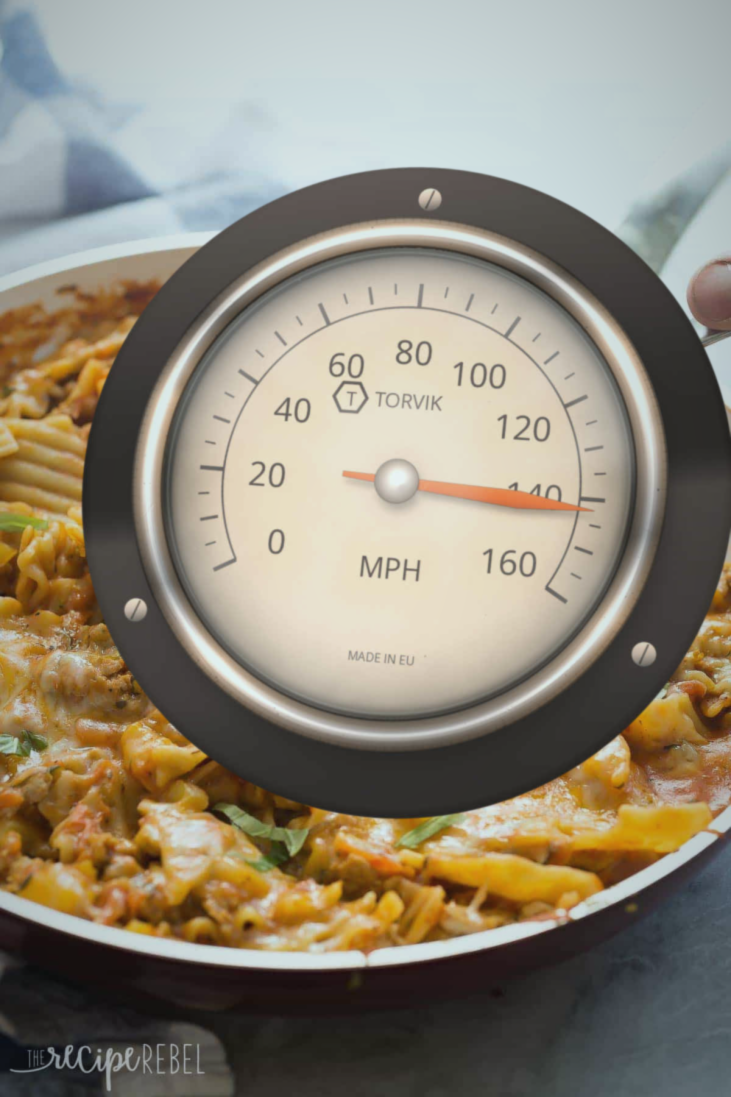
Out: 142.5
